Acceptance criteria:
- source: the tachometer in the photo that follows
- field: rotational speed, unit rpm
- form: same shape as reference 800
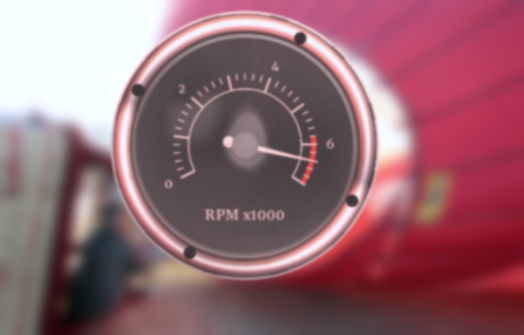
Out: 6400
